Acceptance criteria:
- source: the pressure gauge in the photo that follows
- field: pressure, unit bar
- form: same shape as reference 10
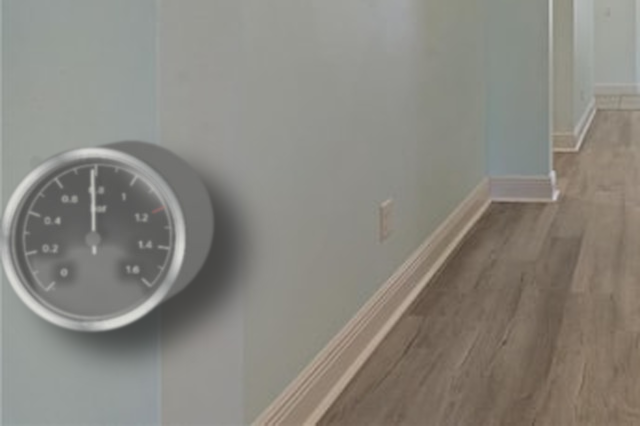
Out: 0.8
